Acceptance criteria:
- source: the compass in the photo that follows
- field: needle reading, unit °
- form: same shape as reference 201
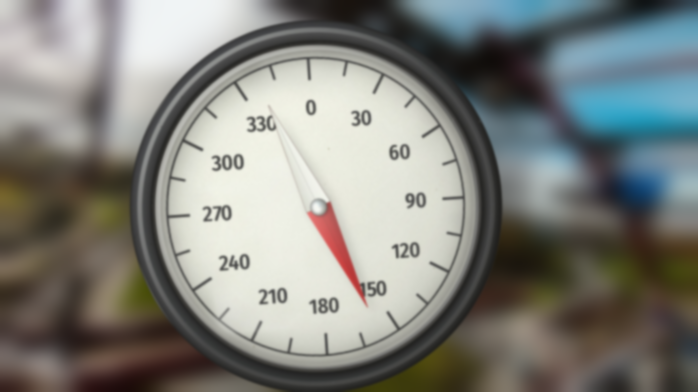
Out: 157.5
